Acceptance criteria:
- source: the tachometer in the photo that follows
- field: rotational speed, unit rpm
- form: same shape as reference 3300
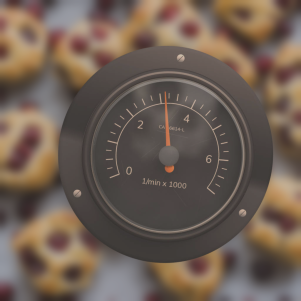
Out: 3125
